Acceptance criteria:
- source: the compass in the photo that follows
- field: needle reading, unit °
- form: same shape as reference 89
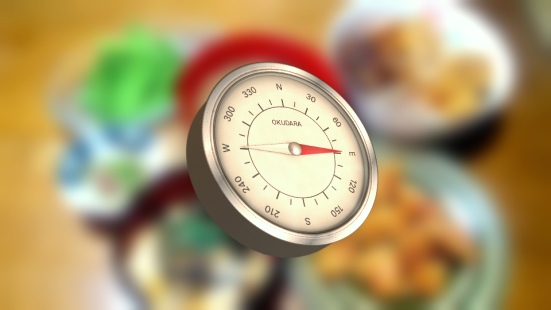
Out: 90
